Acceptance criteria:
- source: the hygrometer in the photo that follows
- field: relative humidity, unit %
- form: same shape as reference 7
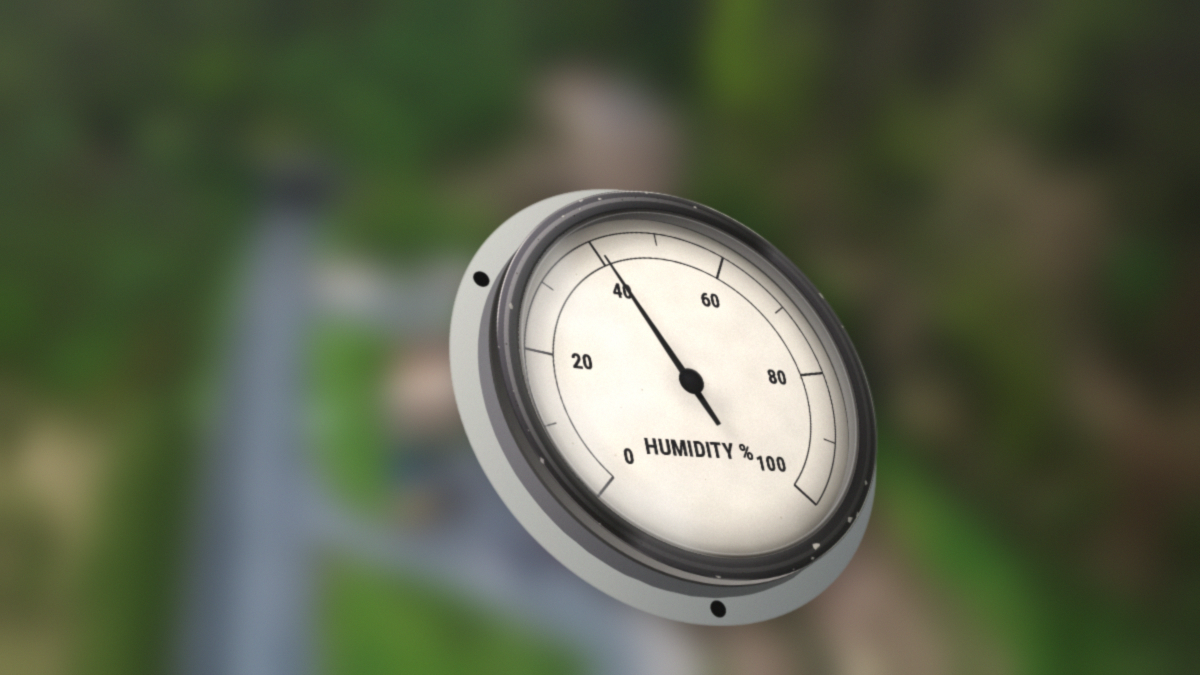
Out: 40
